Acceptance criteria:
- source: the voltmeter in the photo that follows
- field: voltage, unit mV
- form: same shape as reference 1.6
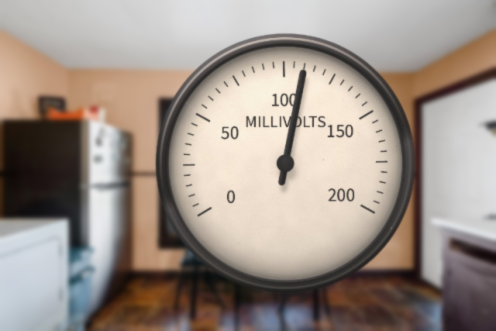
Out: 110
